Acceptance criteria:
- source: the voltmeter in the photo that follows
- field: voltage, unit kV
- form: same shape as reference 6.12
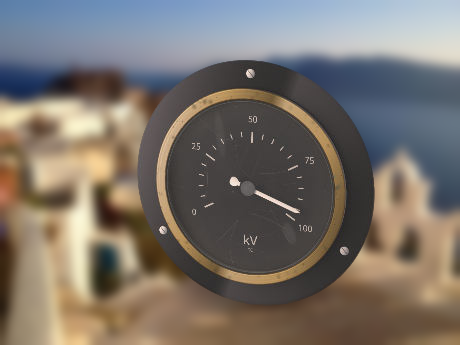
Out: 95
